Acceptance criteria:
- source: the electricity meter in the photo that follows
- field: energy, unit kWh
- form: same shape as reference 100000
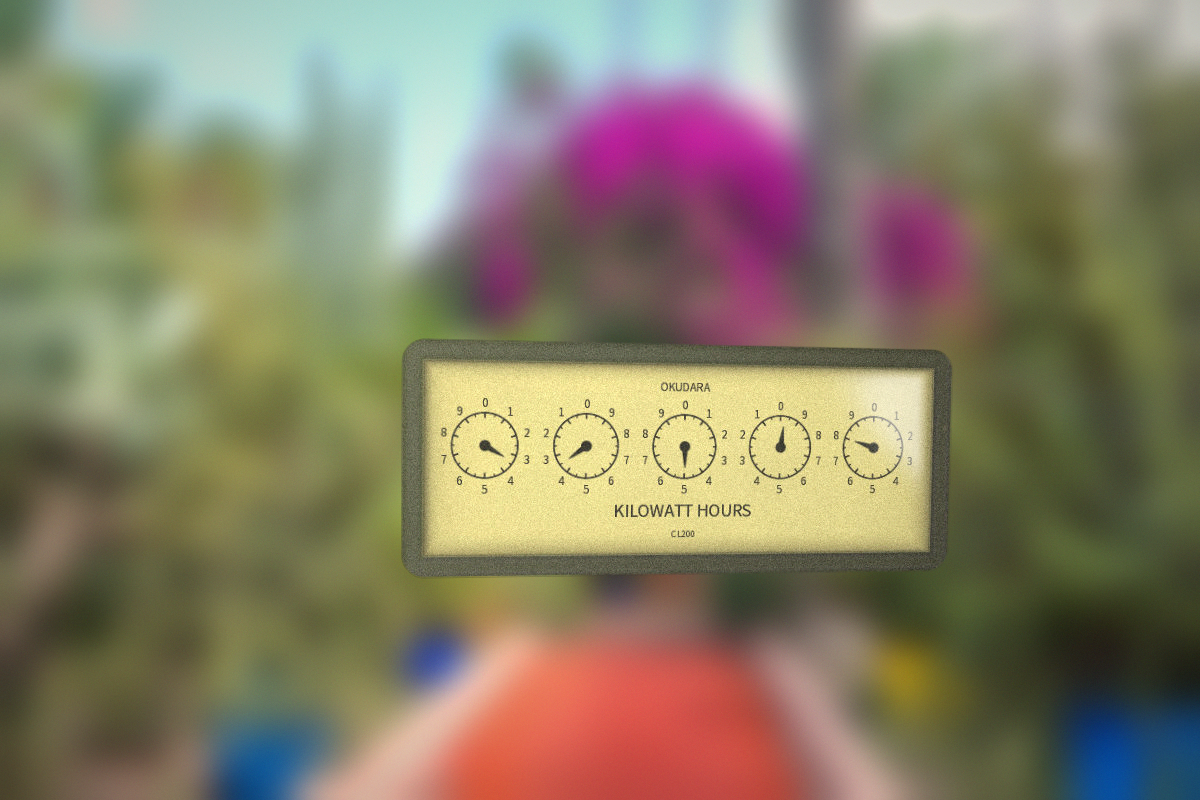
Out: 33498
